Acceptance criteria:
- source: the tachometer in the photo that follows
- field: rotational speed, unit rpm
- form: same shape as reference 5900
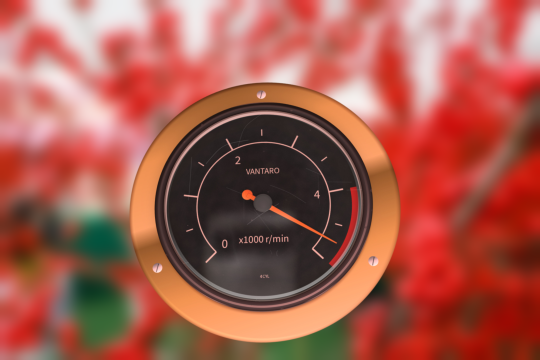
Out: 4750
